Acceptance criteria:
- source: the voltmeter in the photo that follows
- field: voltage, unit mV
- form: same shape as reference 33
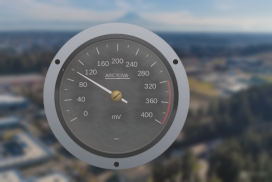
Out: 100
